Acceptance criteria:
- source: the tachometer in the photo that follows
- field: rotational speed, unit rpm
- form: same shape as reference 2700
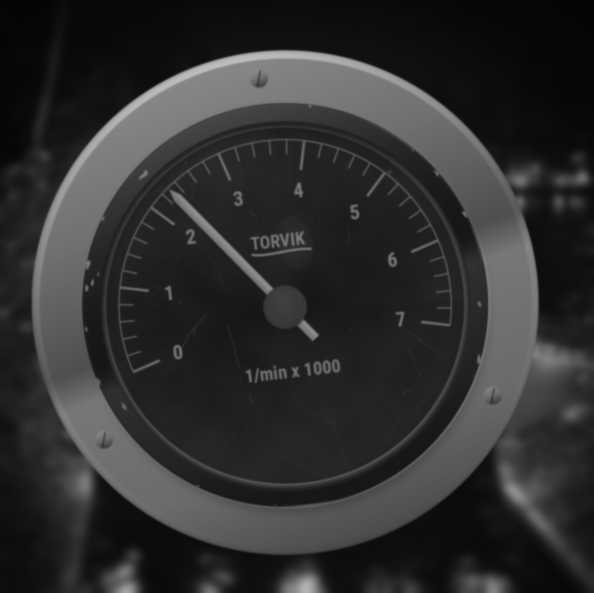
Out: 2300
